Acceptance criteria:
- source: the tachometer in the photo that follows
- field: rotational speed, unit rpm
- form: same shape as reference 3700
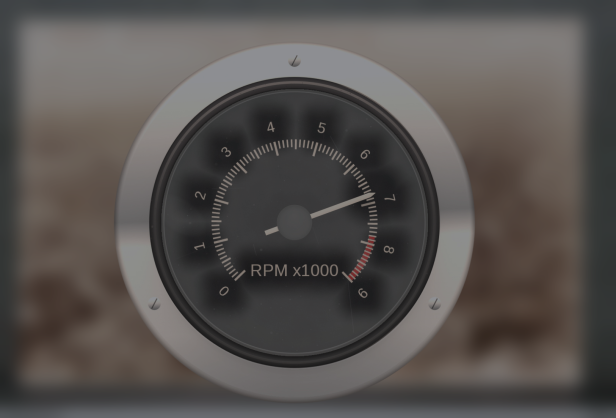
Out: 6800
